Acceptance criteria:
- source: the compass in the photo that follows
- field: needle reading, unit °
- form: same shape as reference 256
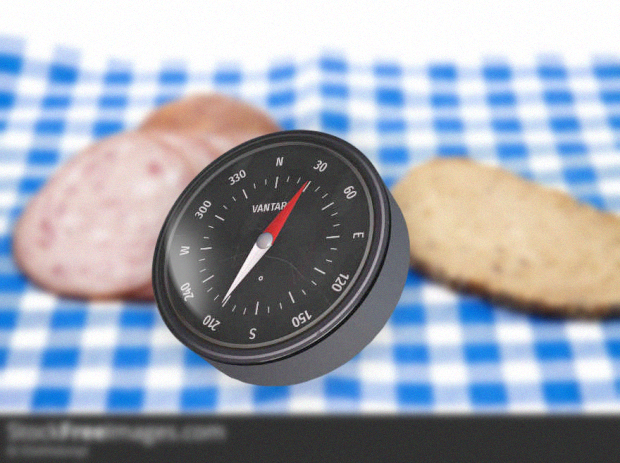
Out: 30
